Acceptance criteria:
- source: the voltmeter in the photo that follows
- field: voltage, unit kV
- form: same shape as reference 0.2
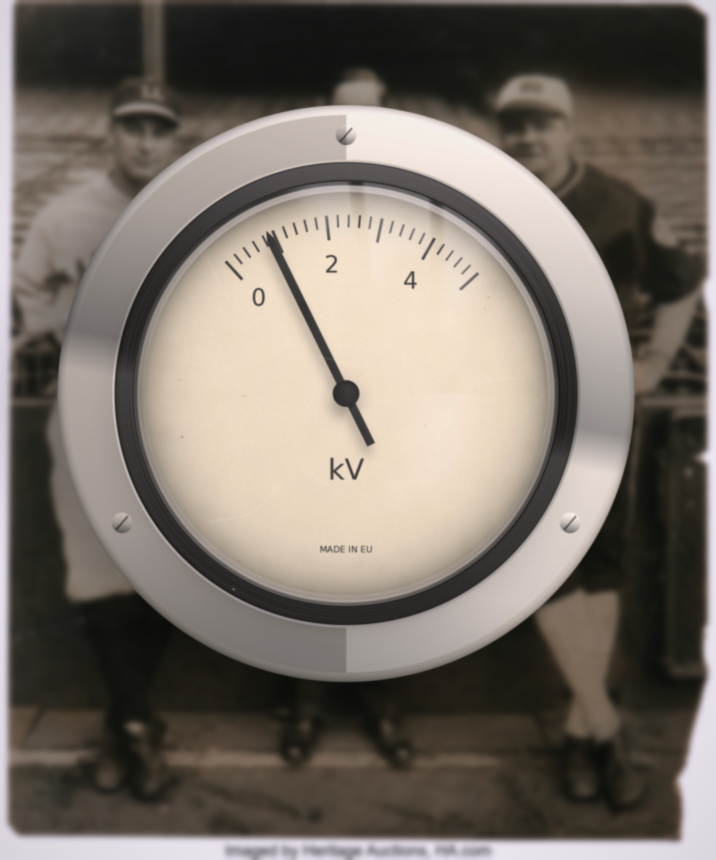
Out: 0.9
